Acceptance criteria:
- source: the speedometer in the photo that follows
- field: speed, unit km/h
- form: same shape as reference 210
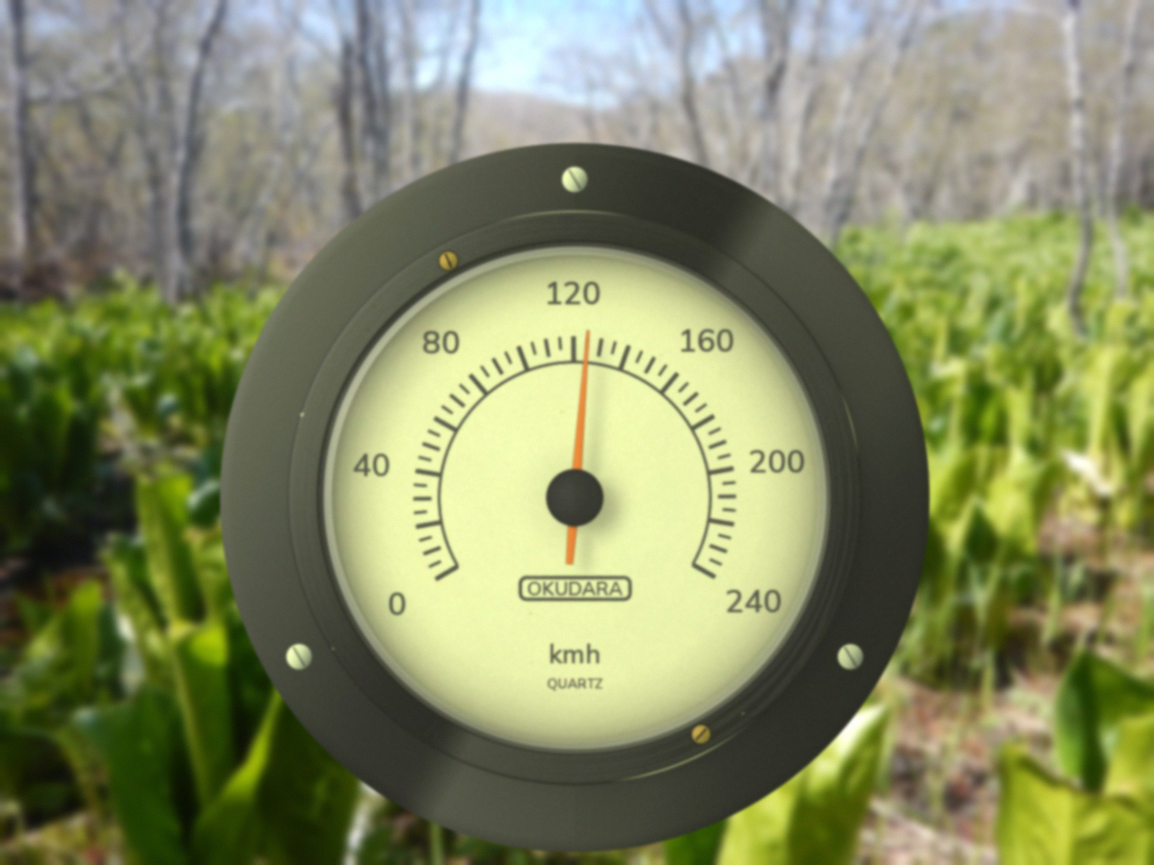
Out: 125
